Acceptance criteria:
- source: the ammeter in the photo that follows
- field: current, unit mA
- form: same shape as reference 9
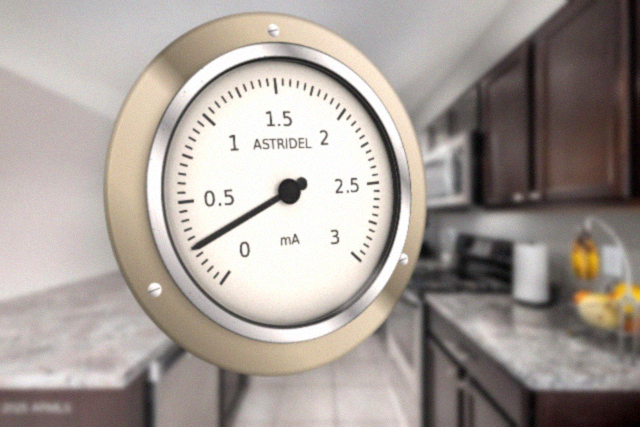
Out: 0.25
